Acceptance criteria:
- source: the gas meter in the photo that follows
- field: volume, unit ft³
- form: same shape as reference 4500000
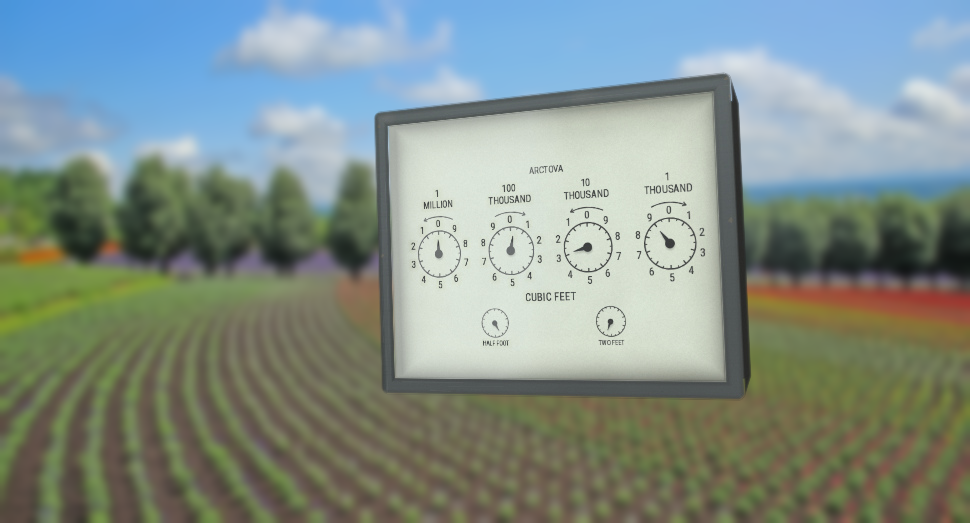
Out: 2900
